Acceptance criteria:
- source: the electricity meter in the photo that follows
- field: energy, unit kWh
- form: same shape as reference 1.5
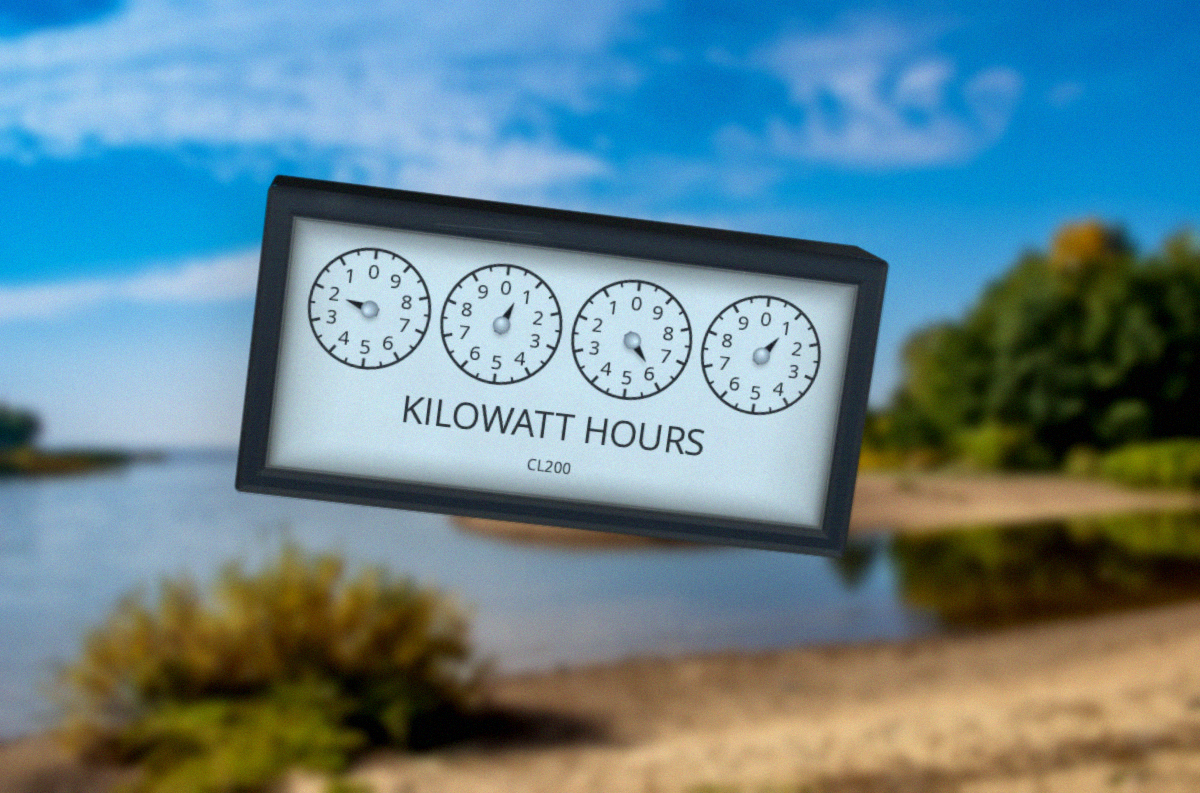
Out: 2061
